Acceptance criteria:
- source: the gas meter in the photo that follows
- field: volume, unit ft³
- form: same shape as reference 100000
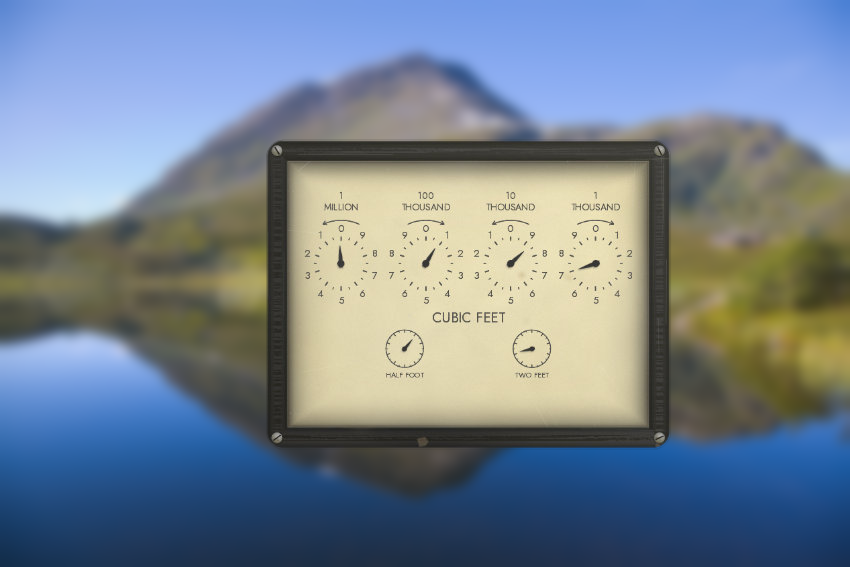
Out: 8700
